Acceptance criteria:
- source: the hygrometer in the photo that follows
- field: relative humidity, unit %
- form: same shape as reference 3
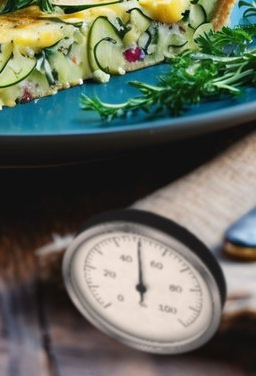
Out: 50
